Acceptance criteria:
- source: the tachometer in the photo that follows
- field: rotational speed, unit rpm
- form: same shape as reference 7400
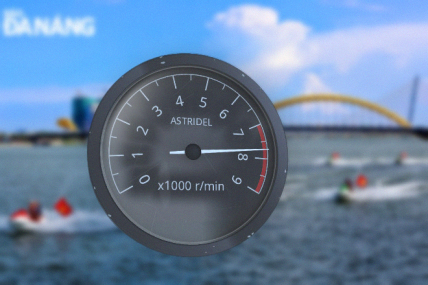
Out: 7750
